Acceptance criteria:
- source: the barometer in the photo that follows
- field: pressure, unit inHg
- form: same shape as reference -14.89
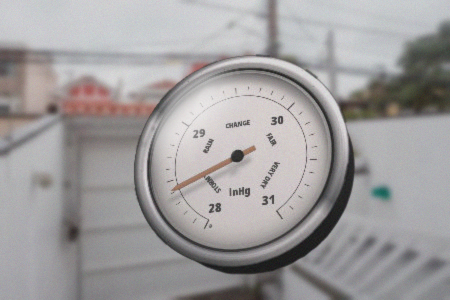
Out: 28.4
